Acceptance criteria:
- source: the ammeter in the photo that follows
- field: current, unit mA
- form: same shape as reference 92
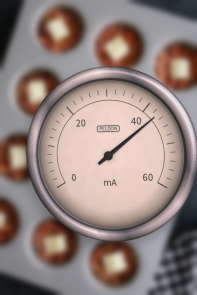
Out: 43
